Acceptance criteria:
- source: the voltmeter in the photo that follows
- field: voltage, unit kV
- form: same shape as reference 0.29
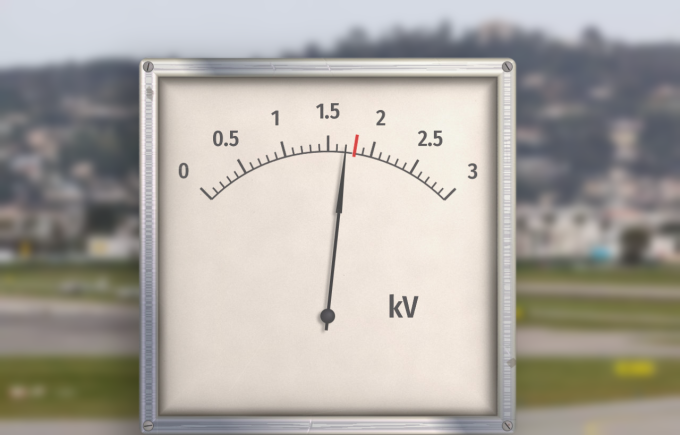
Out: 1.7
